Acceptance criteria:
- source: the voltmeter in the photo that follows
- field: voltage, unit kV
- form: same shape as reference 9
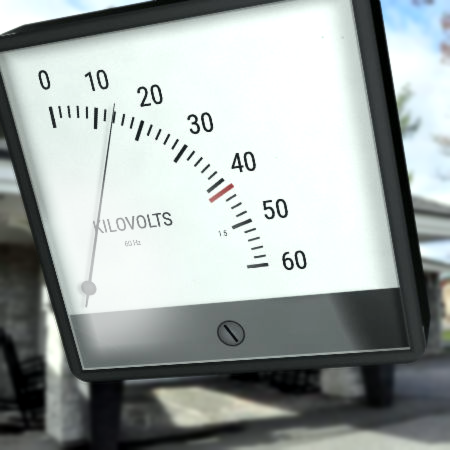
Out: 14
